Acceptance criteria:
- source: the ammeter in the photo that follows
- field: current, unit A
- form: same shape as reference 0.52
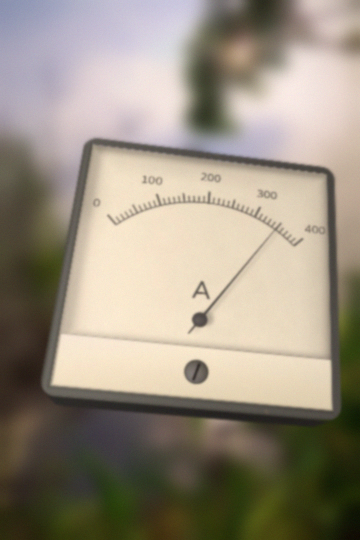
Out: 350
